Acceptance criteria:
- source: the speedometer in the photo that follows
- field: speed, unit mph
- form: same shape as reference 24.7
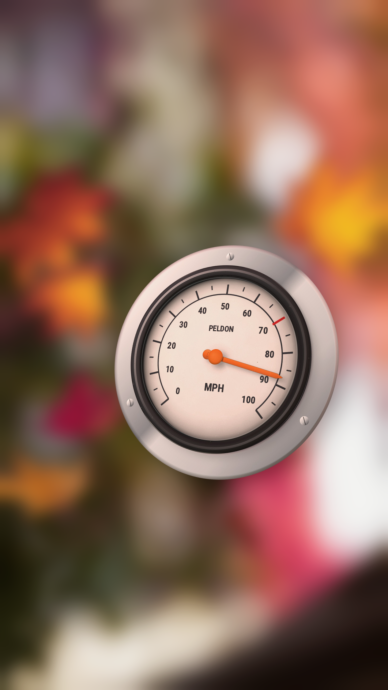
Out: 87.5
